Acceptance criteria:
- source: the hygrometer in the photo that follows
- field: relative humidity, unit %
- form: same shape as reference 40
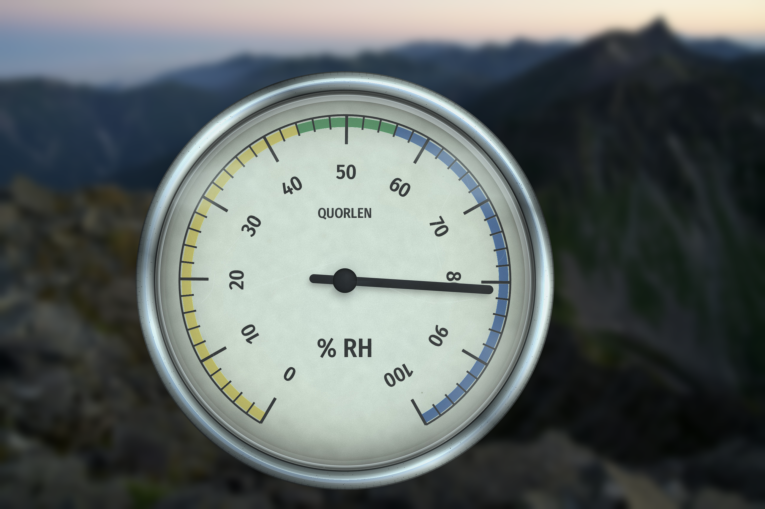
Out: 81
